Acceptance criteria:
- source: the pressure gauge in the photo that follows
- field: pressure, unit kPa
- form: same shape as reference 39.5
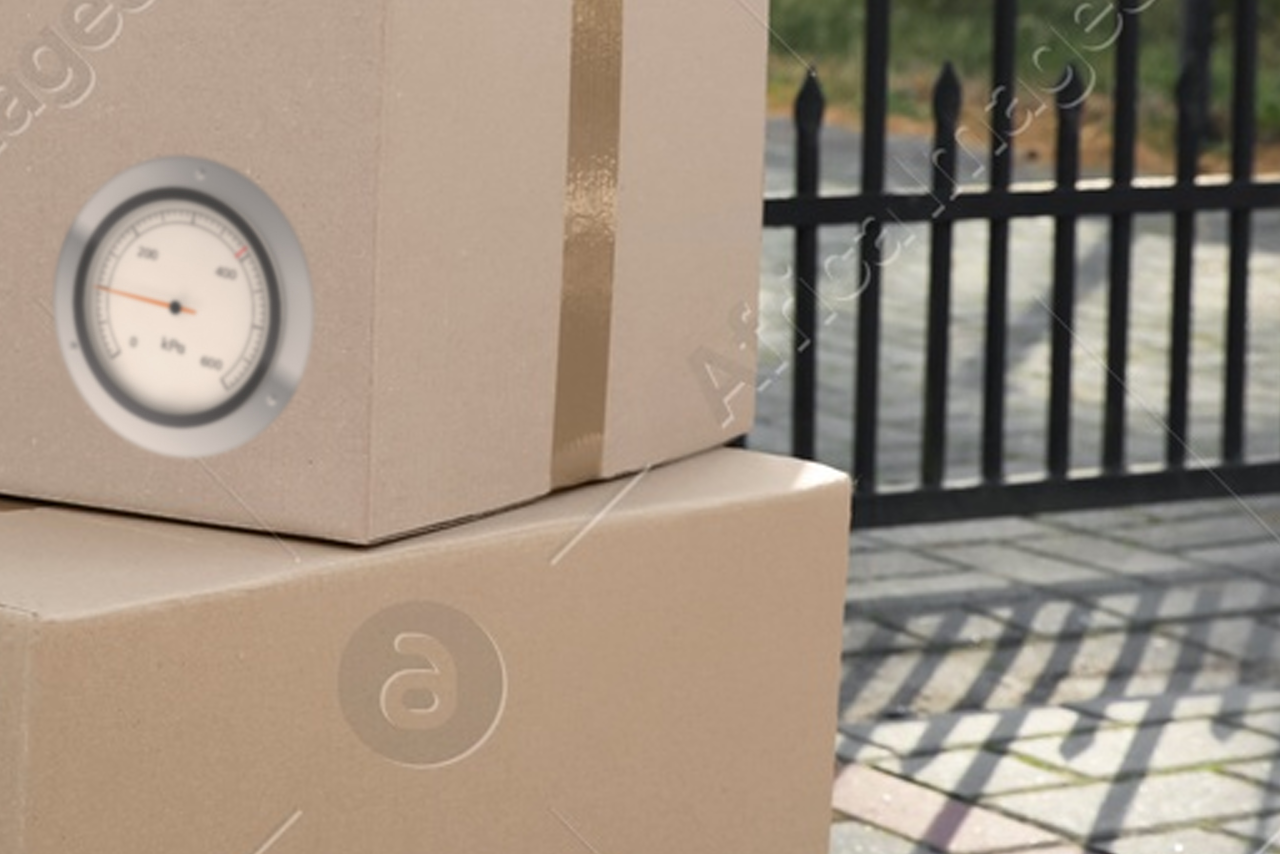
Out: 100
